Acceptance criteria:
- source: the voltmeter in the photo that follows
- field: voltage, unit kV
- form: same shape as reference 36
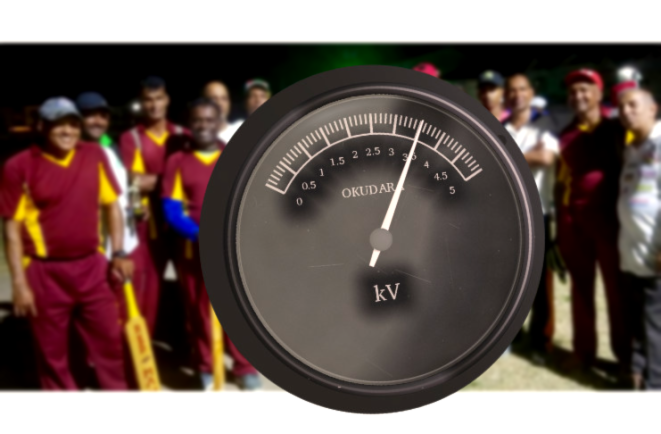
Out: 3.5
